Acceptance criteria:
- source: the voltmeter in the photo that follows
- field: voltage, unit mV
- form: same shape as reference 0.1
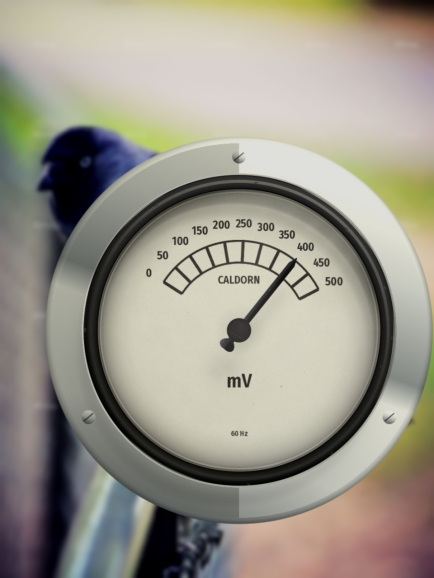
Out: 400
